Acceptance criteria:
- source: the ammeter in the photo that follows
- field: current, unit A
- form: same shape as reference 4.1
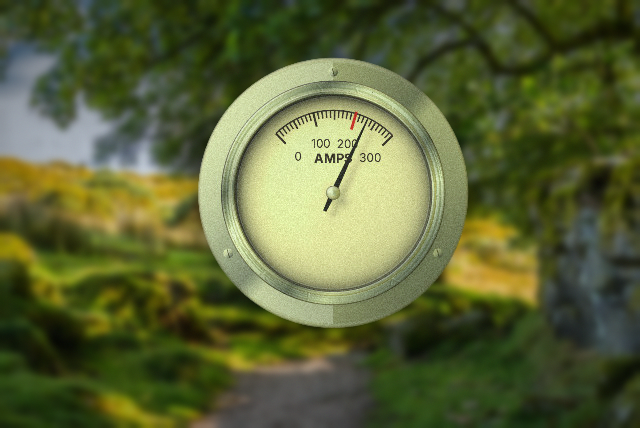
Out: 230
